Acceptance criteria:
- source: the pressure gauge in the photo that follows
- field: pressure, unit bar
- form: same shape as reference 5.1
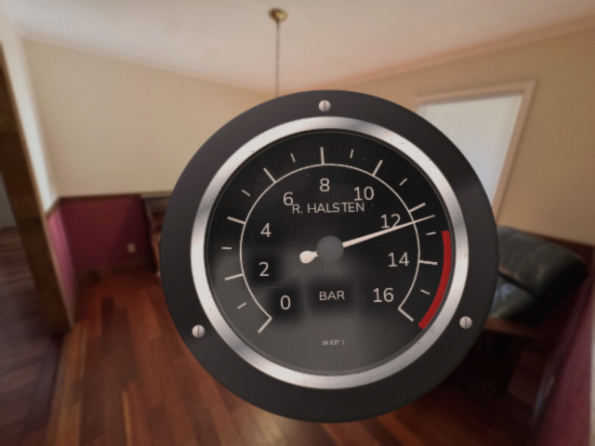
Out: 12.5
